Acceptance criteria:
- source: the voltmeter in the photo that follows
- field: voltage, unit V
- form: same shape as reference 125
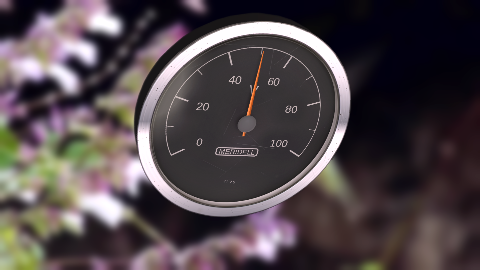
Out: 50
